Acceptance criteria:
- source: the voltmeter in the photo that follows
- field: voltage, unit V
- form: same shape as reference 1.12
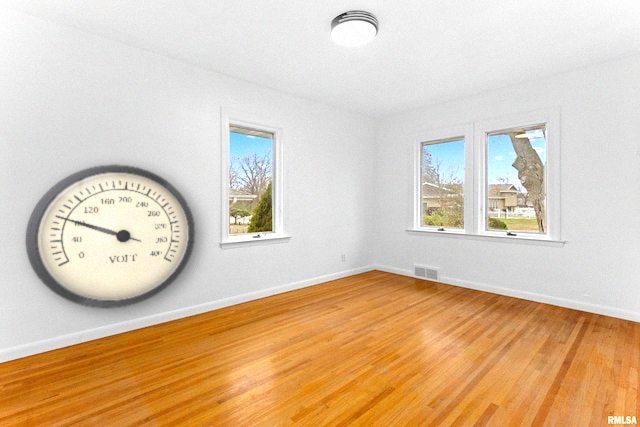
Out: 80
